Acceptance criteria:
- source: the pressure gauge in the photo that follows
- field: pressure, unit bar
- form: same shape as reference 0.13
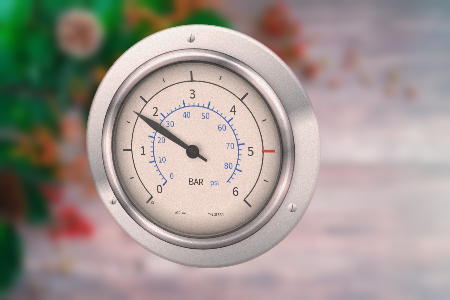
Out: 1.75
